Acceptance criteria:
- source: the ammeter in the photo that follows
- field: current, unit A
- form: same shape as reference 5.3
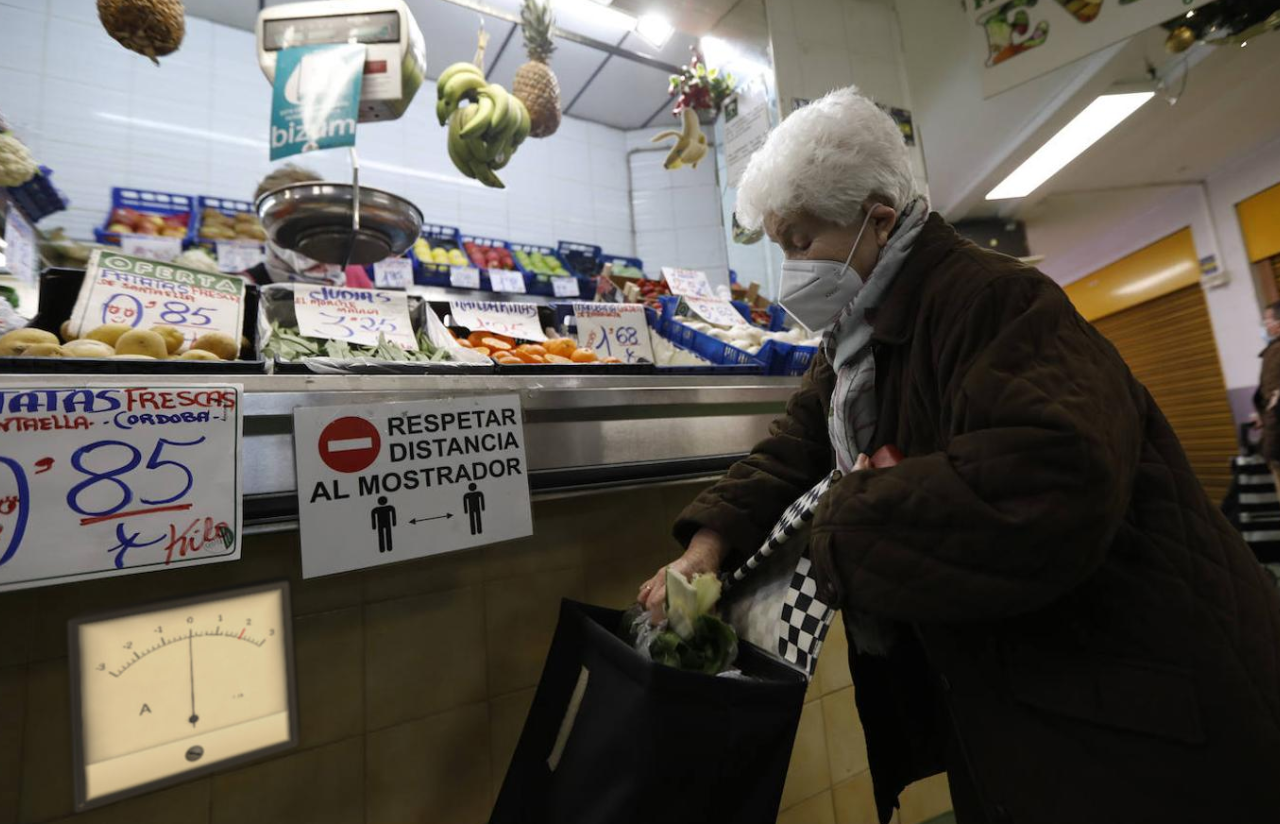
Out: 0
